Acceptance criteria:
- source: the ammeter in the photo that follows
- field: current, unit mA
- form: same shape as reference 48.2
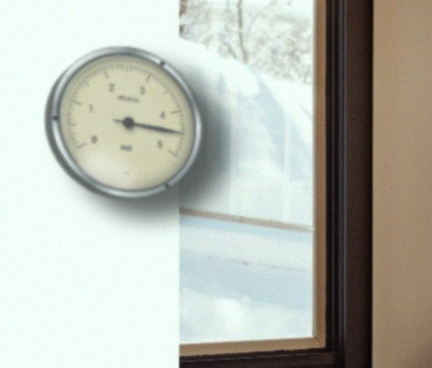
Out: 4.5
